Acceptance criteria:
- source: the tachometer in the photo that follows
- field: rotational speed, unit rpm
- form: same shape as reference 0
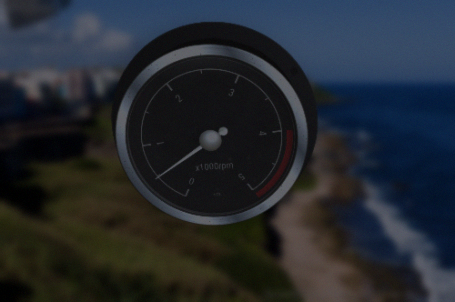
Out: 500
